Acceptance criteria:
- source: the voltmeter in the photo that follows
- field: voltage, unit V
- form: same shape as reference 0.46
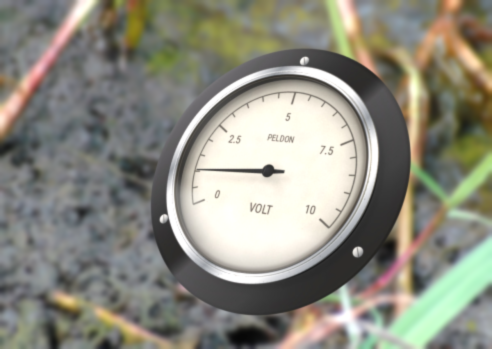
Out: 1
